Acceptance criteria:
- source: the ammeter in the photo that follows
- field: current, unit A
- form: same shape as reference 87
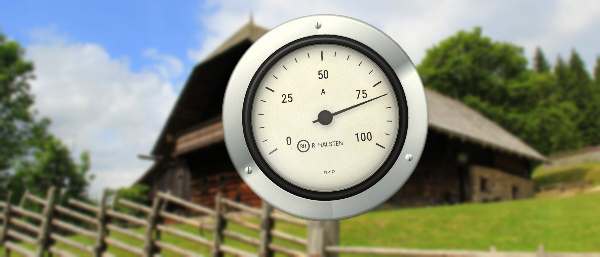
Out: 80
